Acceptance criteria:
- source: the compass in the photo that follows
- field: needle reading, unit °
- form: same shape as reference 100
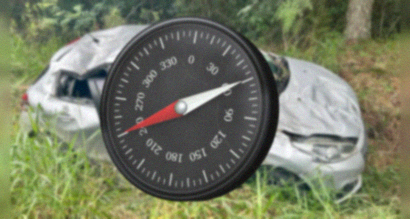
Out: 240
